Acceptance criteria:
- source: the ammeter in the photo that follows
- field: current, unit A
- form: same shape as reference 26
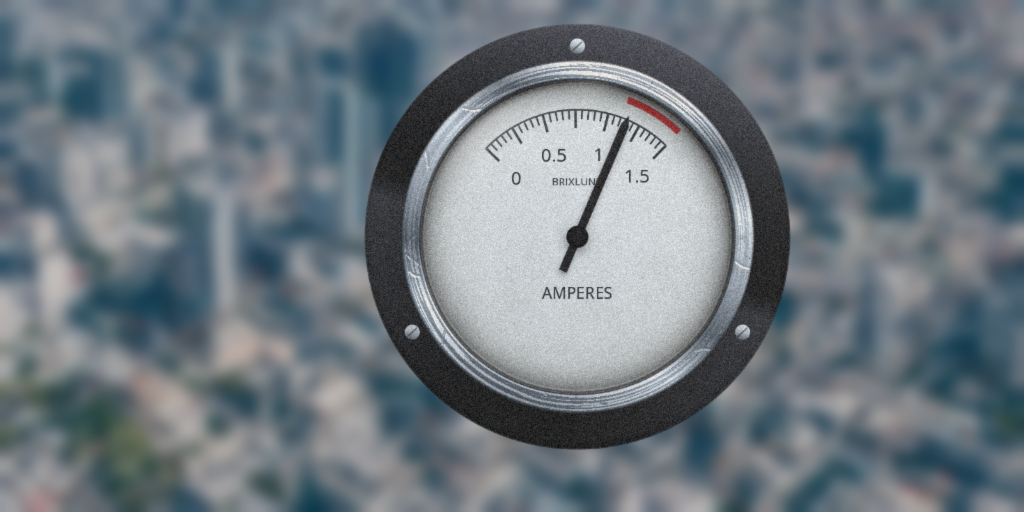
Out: 1.15
